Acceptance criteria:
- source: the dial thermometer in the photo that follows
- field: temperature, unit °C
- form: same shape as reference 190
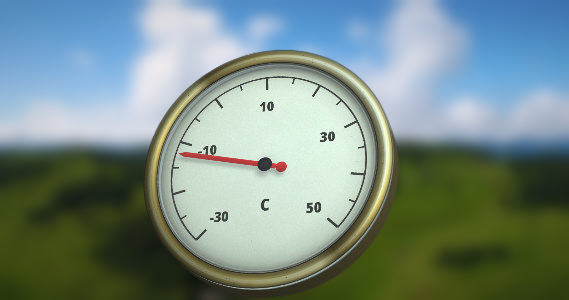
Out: -12.5
